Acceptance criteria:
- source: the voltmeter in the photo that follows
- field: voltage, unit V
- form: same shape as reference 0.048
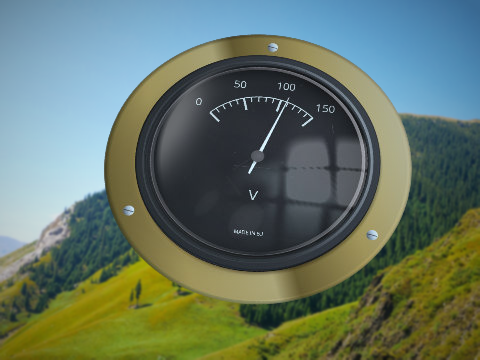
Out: 110
